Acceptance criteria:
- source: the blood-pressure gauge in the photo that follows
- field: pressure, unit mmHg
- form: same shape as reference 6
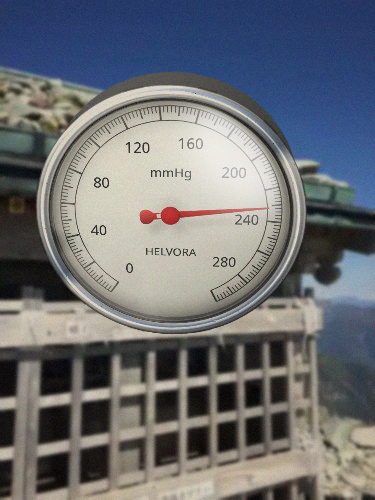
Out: 230
